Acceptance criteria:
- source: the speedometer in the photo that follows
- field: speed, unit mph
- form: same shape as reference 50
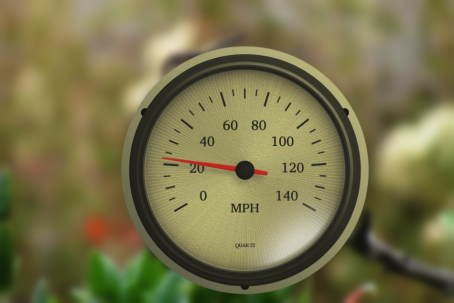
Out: 22.5
